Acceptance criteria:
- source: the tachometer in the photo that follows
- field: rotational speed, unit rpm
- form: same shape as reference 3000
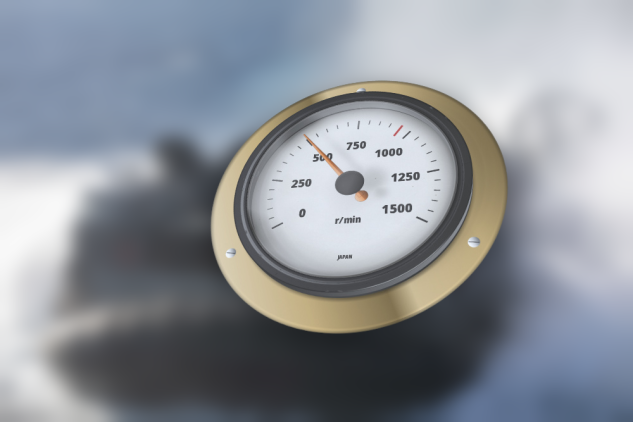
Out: 500
